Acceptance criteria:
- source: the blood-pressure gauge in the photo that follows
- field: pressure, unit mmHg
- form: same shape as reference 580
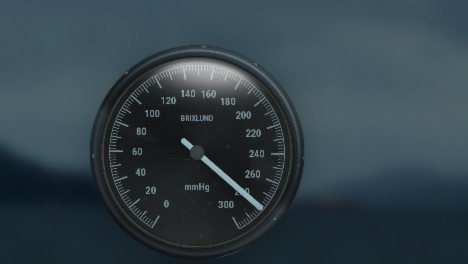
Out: 280
